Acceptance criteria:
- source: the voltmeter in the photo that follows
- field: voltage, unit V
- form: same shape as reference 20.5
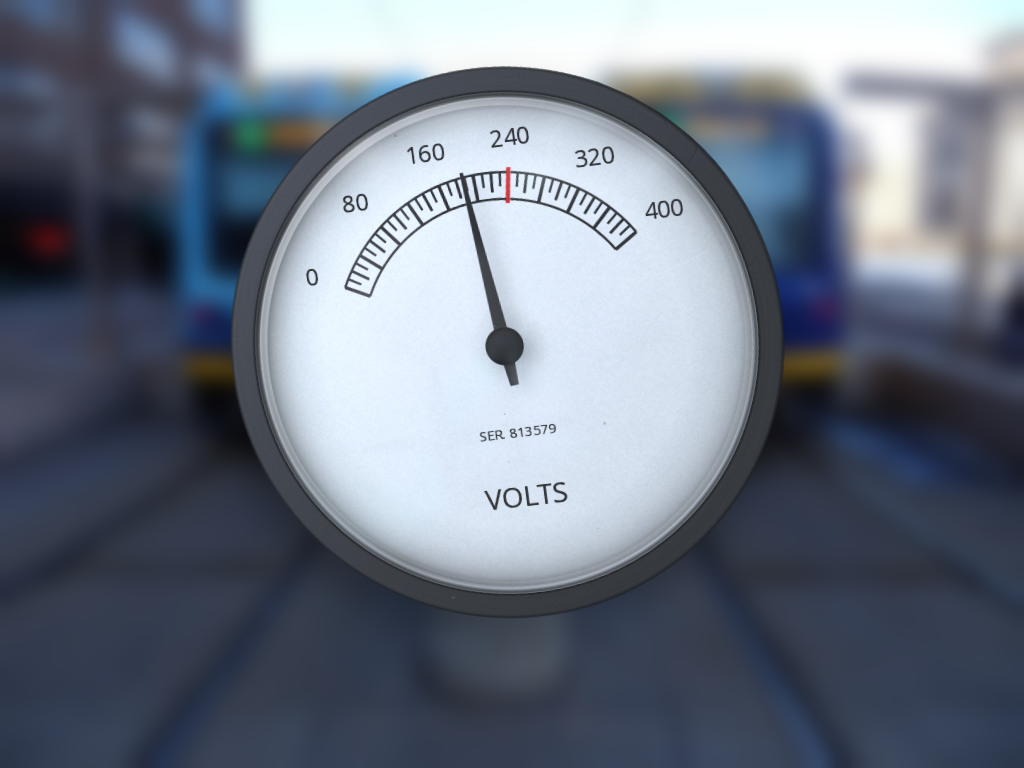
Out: 190
